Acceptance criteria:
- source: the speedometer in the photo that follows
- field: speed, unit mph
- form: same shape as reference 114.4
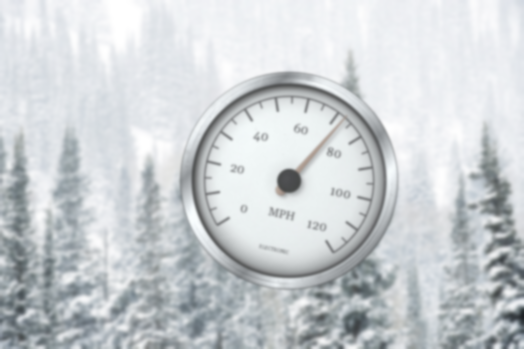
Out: 72.5
